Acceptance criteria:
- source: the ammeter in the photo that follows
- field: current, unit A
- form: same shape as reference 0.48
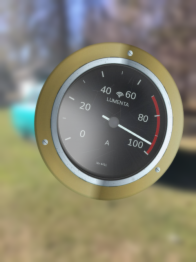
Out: 95
